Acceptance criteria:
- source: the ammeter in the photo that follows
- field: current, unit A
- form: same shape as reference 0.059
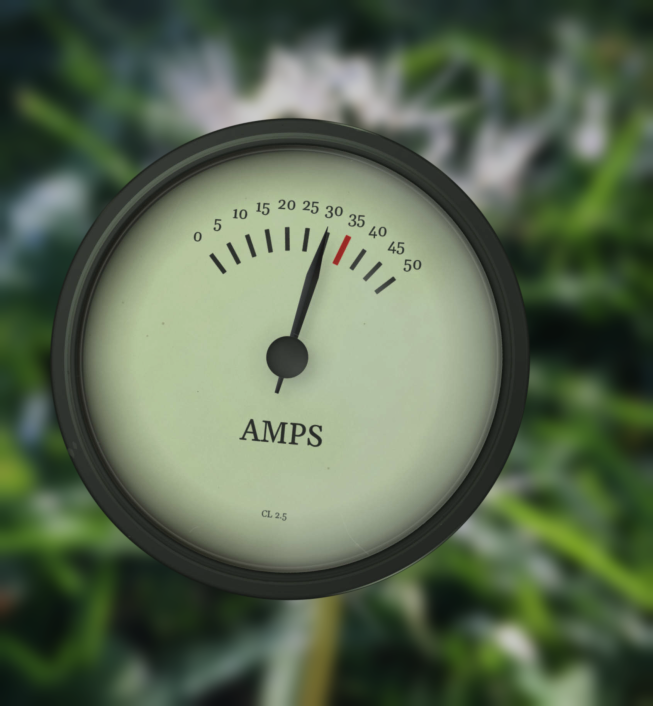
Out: 30
